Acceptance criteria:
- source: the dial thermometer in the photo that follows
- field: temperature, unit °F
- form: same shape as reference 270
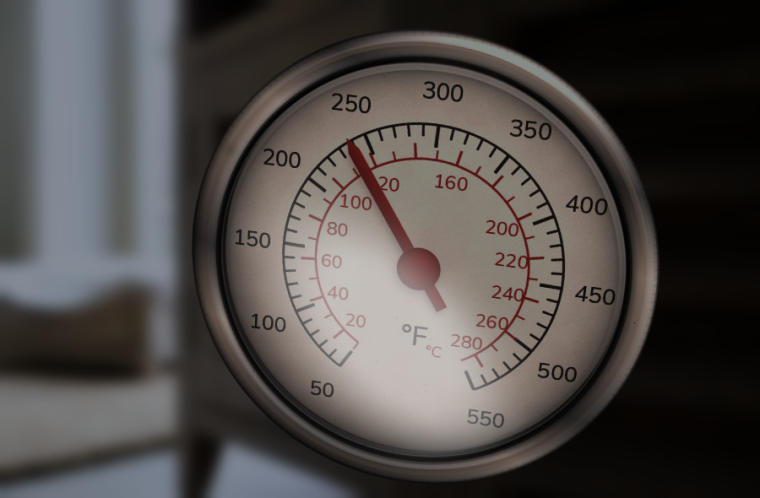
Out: 240
